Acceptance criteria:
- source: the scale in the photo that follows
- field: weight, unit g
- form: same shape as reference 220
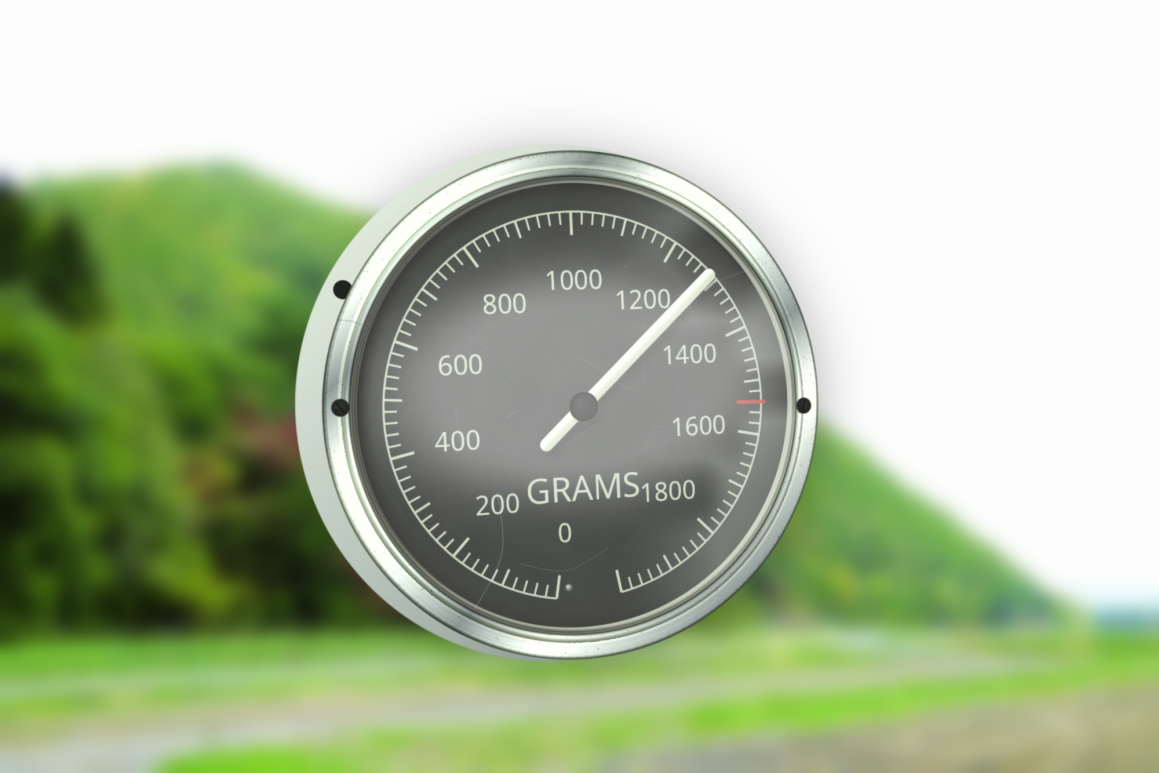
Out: 1280
